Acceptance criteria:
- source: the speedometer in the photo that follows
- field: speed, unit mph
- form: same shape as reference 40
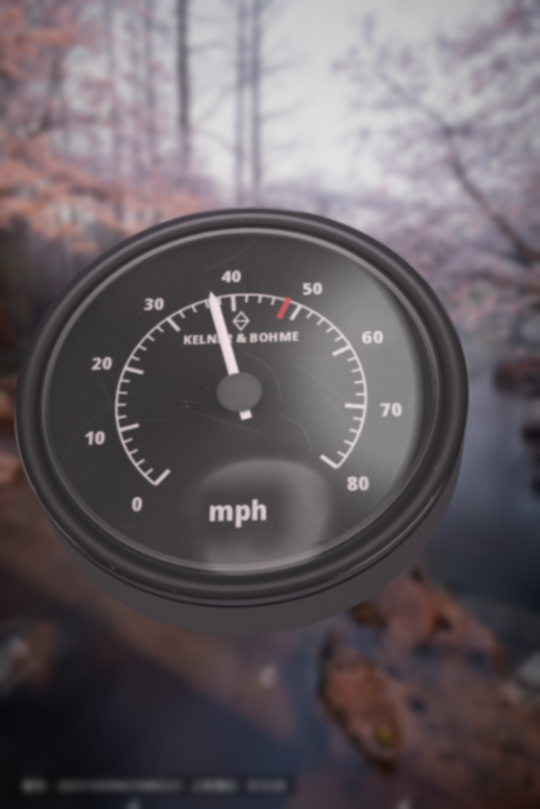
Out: 37
